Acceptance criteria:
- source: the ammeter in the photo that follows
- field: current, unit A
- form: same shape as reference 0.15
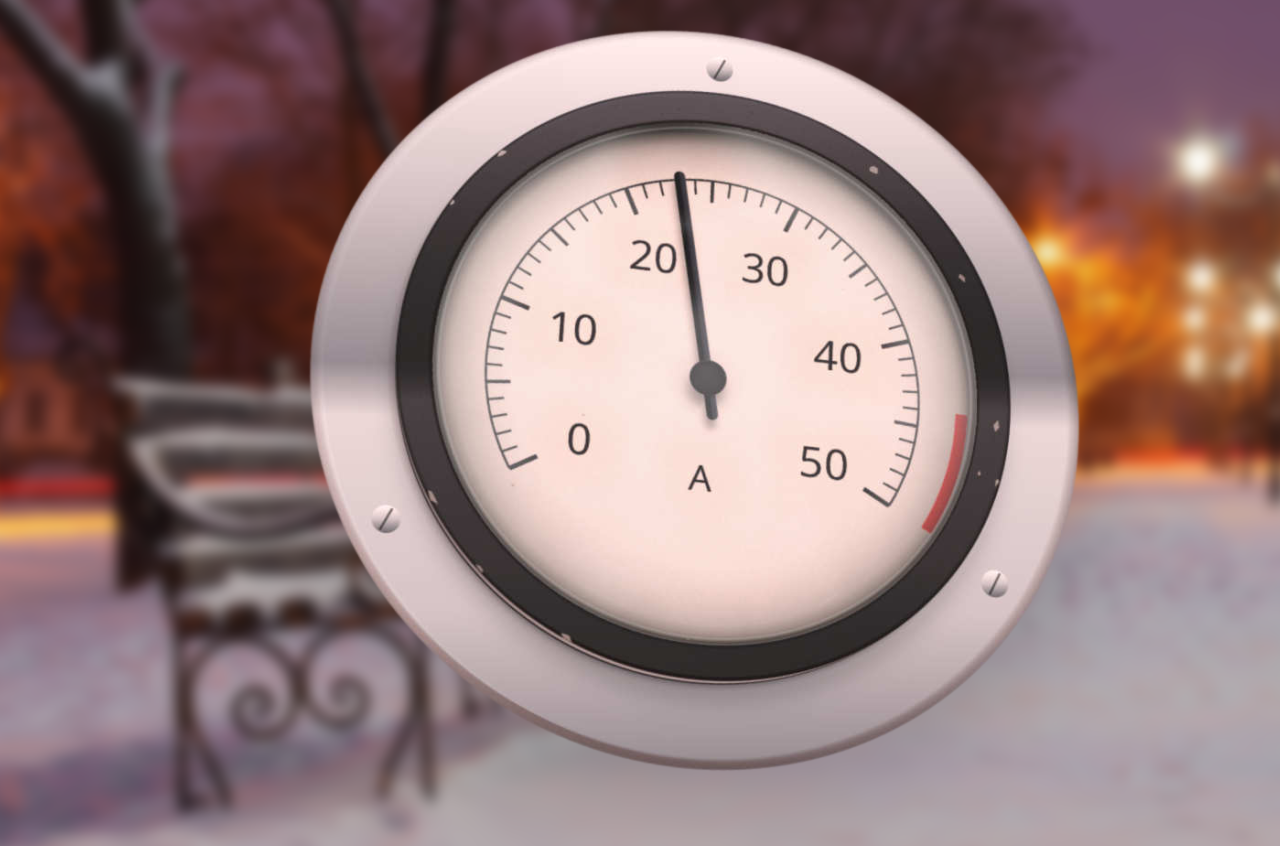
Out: 23
